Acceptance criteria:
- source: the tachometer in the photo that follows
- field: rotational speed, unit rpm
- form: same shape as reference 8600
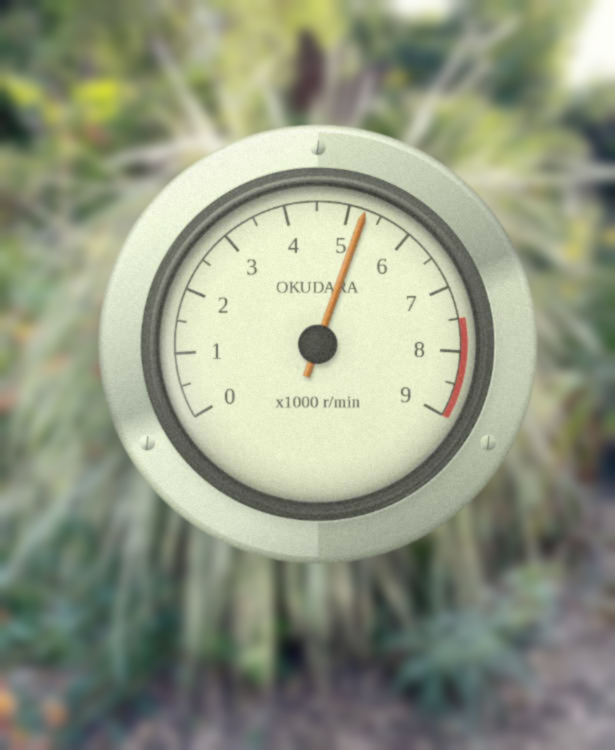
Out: 5250
